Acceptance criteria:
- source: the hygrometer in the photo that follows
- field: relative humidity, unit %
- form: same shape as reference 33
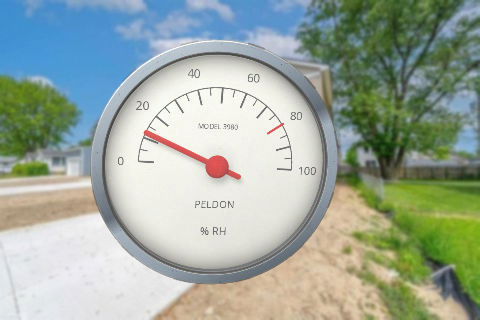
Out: 12.5
